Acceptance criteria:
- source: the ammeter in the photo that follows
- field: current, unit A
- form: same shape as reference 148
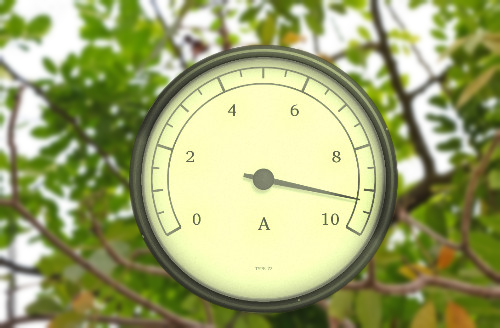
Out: 9.25
